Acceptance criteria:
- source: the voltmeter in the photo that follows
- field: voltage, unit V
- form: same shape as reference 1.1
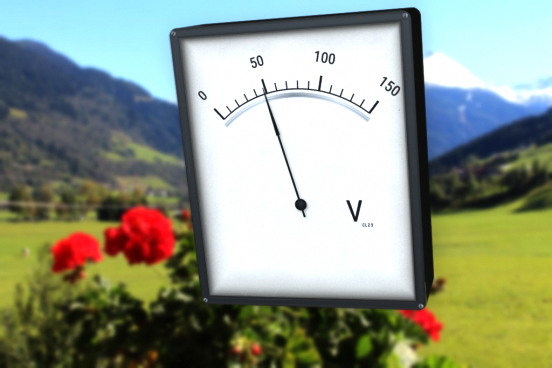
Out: 50
